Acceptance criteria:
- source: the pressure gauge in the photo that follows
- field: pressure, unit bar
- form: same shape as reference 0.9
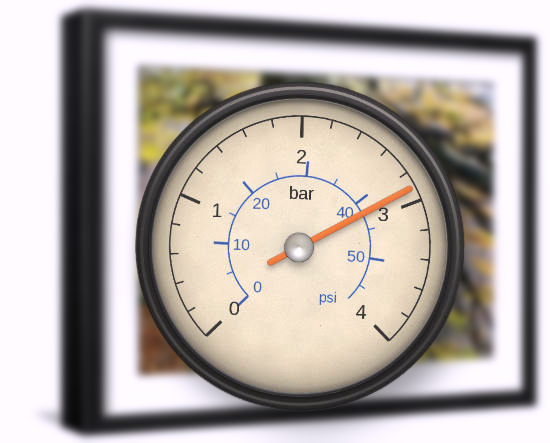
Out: 2.9
